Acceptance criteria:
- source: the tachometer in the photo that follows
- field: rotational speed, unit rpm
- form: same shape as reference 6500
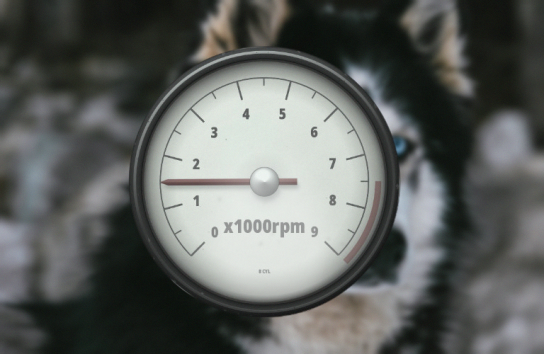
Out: 1500
